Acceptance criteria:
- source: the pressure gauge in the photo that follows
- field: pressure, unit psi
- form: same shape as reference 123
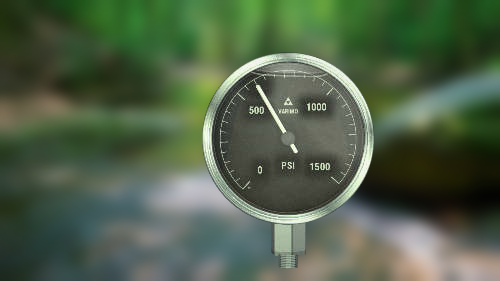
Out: 600
